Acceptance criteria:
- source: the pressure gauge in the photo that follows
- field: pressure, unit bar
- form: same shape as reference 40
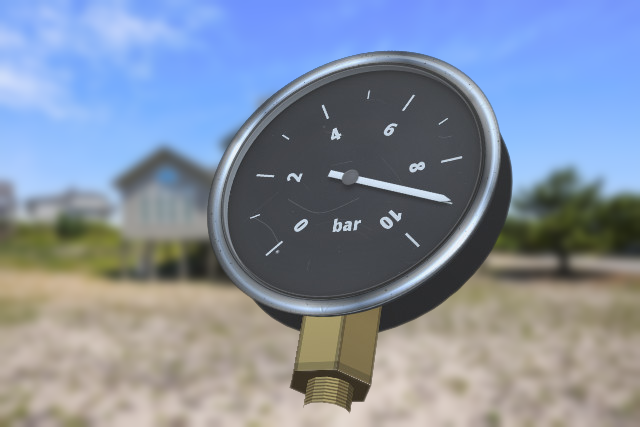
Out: 9
